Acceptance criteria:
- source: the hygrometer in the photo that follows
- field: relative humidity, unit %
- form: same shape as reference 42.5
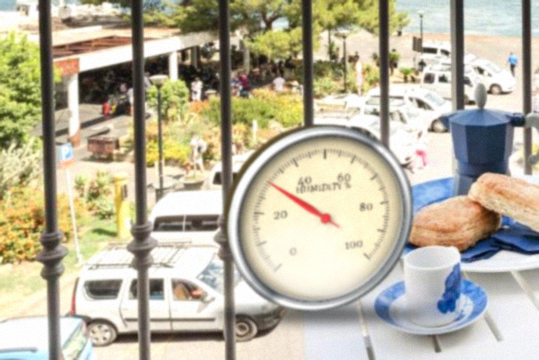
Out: 30
